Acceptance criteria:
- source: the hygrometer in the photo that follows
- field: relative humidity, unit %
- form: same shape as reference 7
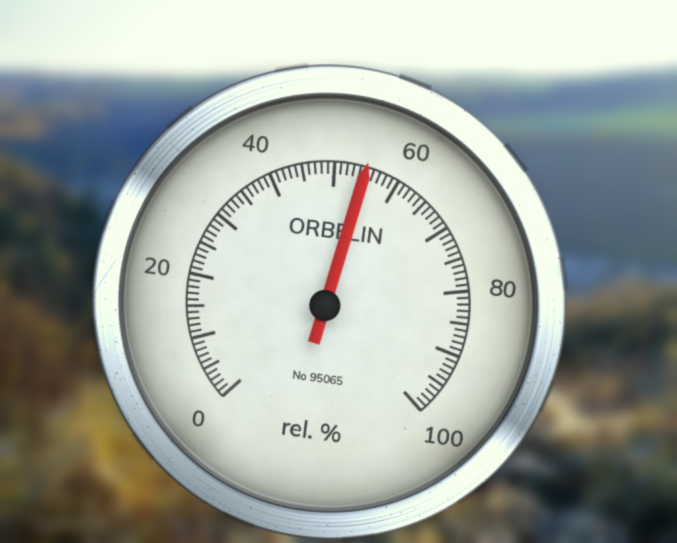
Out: 55
